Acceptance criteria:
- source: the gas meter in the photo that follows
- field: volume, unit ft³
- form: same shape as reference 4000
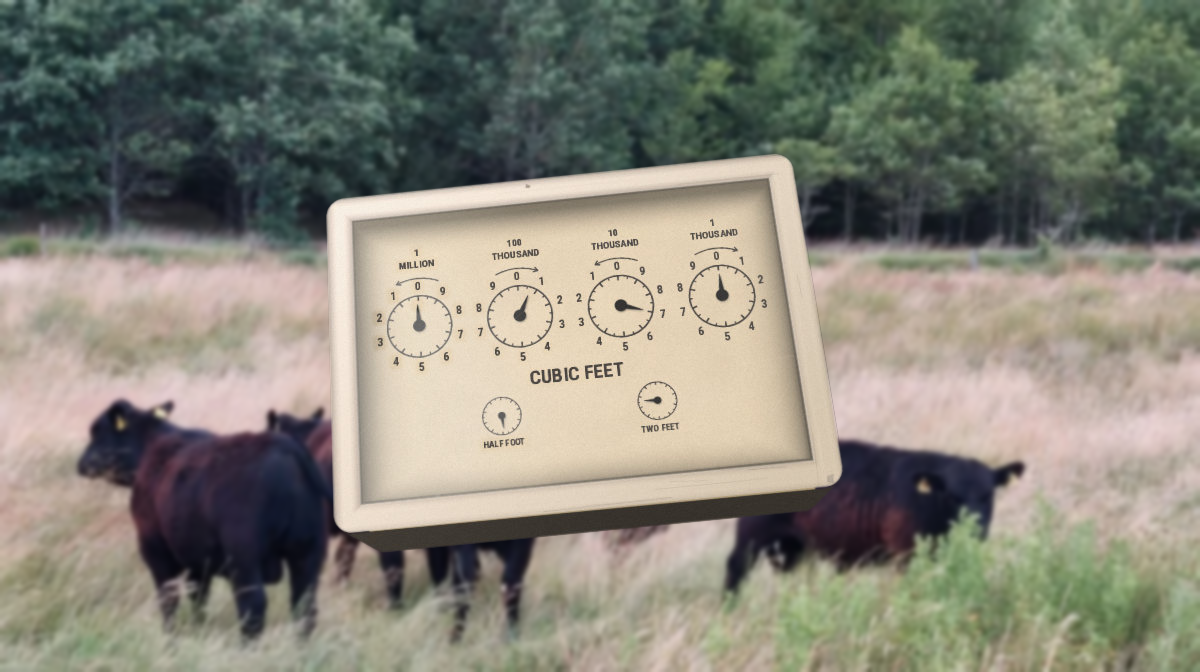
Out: 7000
